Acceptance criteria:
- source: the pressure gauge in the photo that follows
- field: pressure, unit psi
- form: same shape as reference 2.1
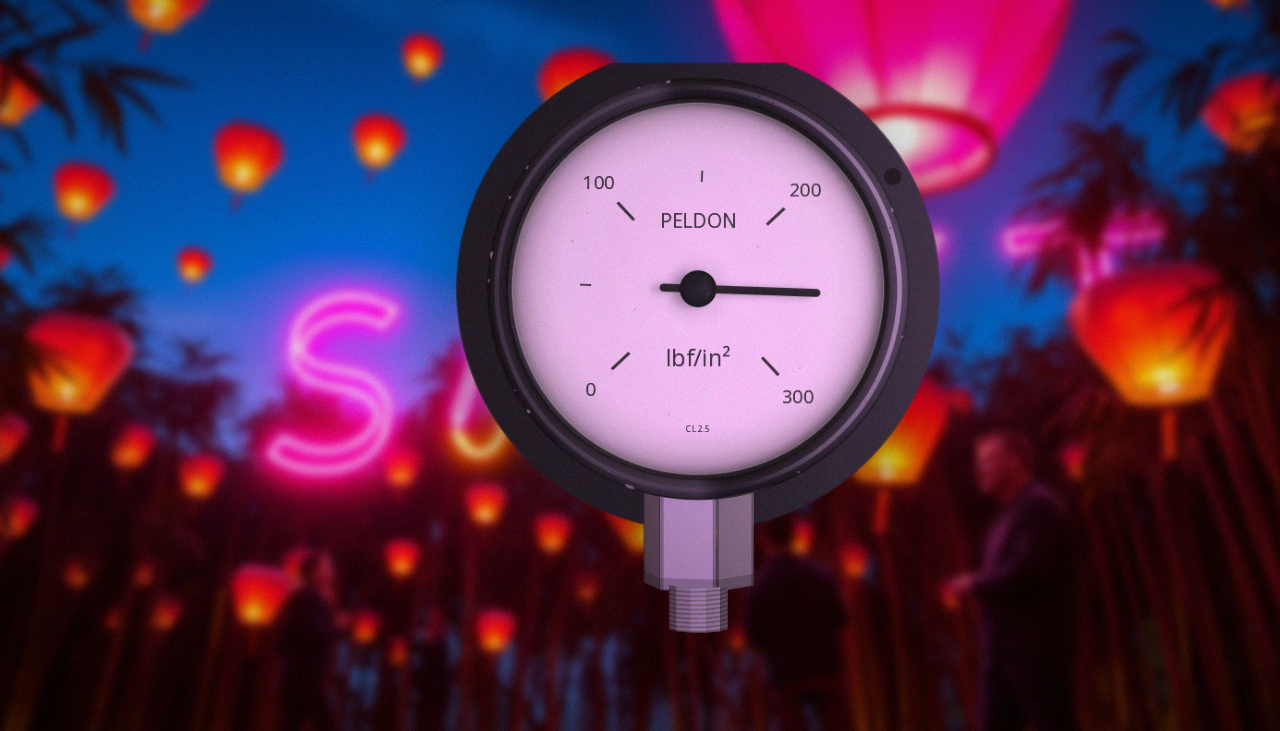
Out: 250
